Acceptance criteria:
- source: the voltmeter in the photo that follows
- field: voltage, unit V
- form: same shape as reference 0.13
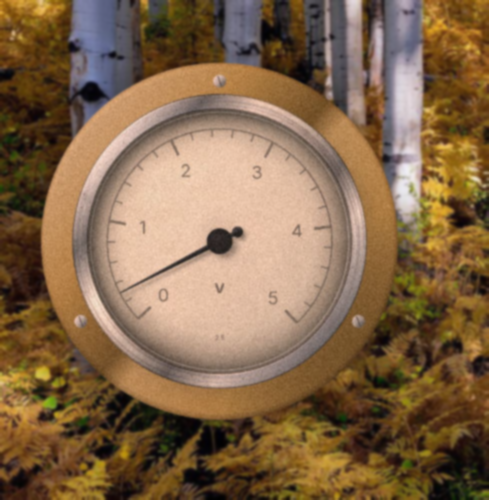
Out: 0.3
